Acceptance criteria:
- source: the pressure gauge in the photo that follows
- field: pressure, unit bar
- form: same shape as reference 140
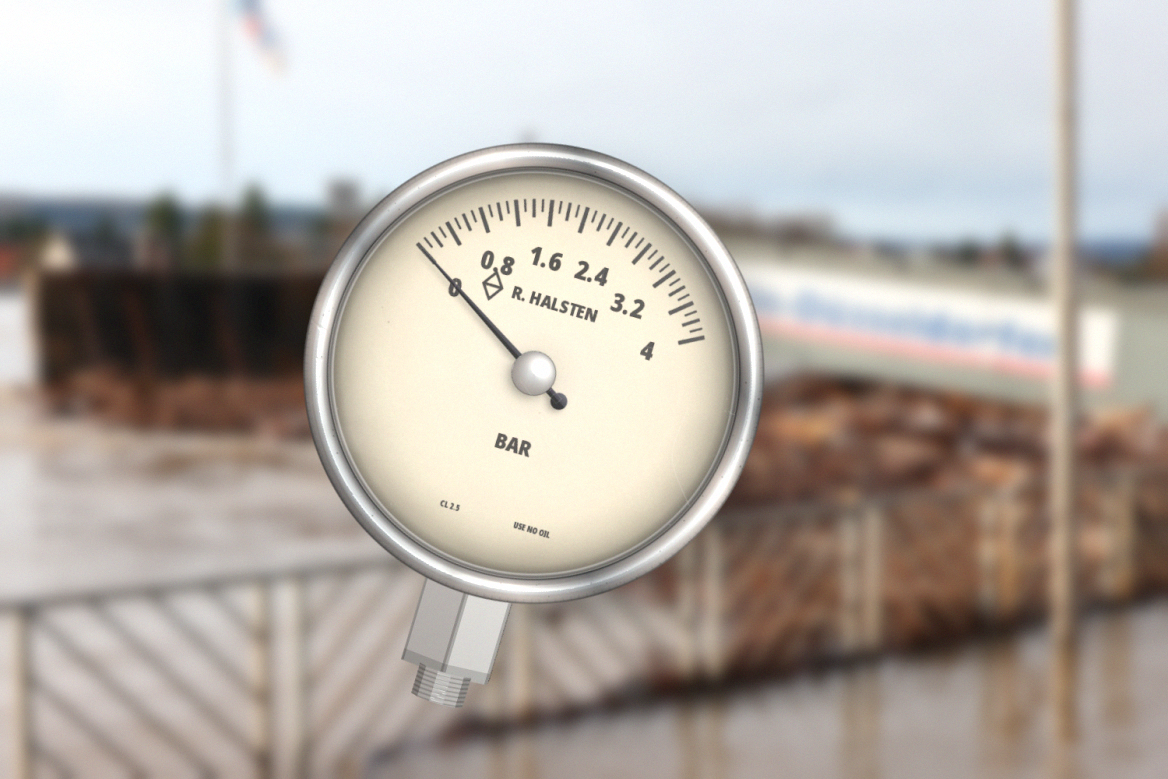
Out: 0
